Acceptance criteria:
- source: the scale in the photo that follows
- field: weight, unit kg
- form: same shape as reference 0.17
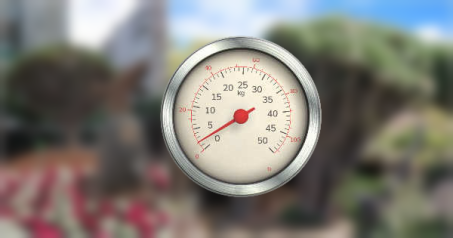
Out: 2
